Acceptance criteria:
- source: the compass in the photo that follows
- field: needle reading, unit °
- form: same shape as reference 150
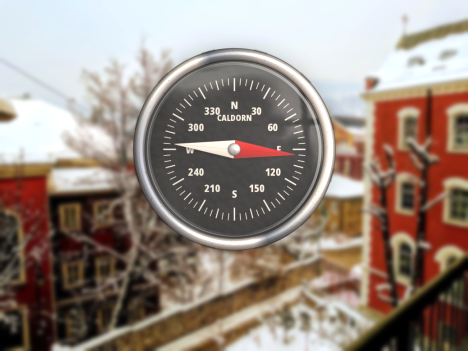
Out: 95
